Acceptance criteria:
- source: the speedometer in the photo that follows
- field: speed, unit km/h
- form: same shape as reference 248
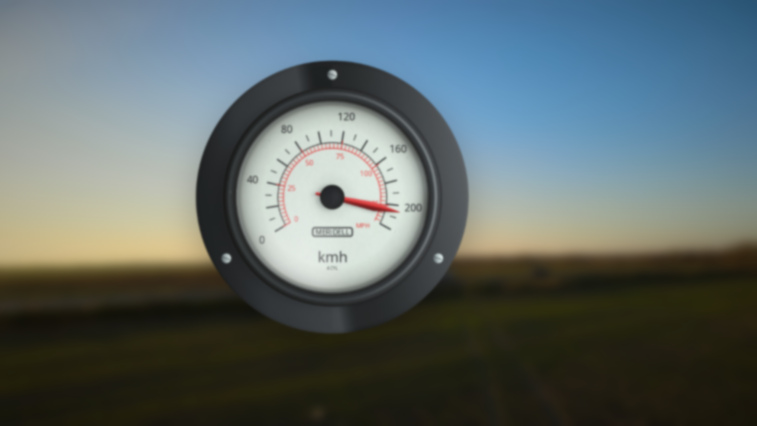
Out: 205
